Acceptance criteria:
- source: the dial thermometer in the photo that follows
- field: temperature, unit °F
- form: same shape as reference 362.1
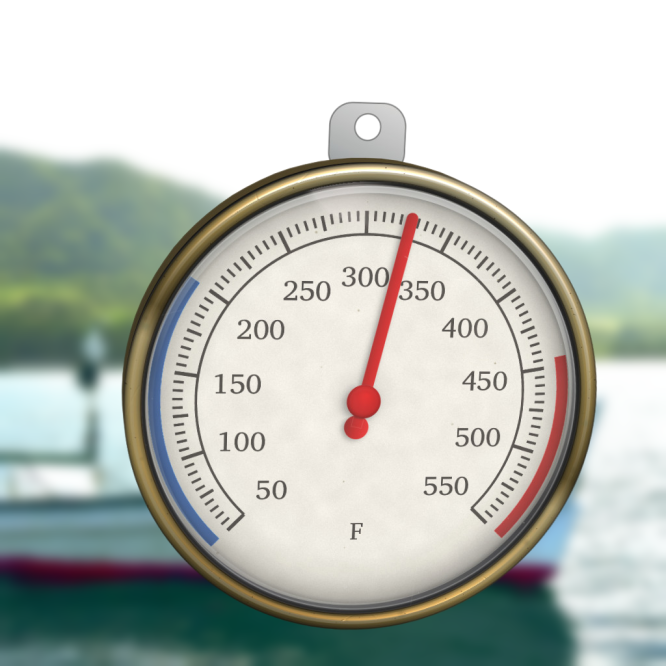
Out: 325
